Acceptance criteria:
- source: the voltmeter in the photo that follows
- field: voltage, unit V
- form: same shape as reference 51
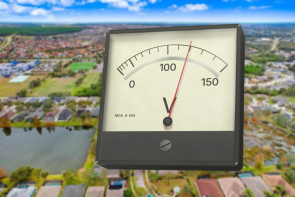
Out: 120
